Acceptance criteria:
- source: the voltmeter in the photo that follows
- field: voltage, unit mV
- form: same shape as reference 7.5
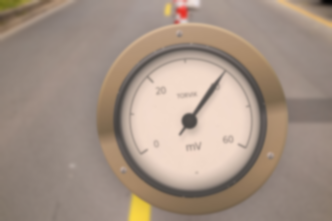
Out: 40
